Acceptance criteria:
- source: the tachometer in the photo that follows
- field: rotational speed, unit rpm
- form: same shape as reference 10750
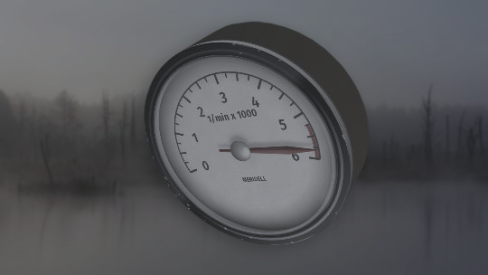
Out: 5750
